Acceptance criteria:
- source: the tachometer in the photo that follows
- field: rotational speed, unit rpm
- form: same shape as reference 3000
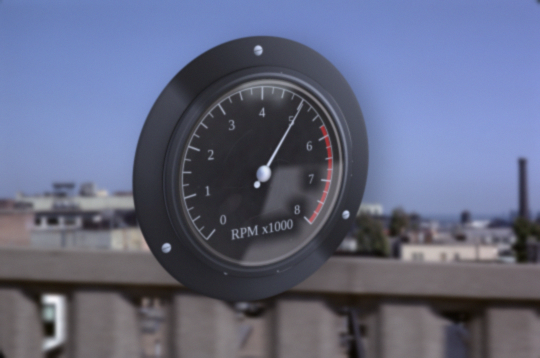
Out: 5000
